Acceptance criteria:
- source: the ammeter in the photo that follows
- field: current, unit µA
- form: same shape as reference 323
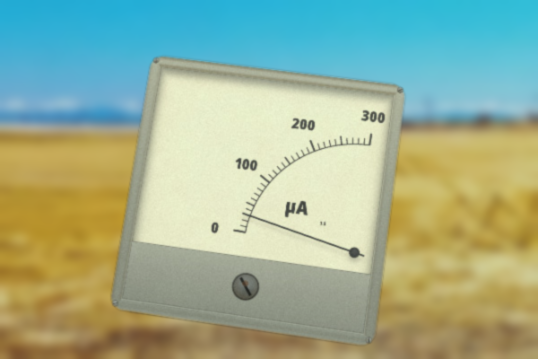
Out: 30
